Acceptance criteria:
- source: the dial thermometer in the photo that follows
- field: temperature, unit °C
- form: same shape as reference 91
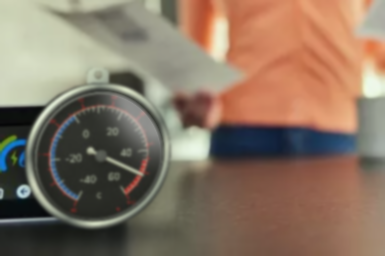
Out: 50
